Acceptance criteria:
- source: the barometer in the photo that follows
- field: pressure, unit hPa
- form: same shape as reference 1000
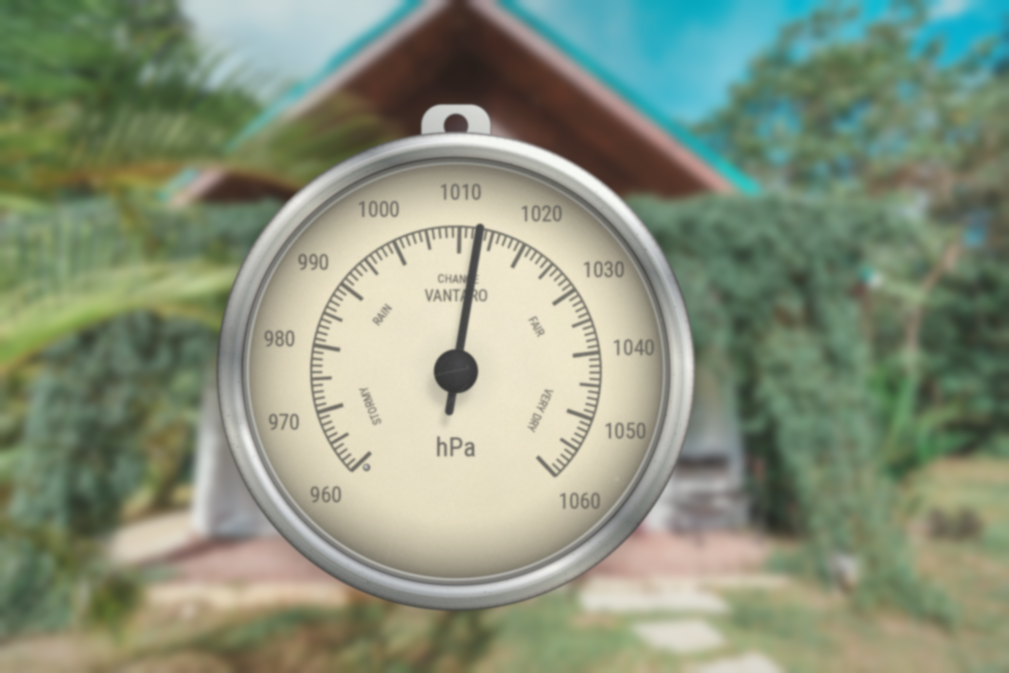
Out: 1013
